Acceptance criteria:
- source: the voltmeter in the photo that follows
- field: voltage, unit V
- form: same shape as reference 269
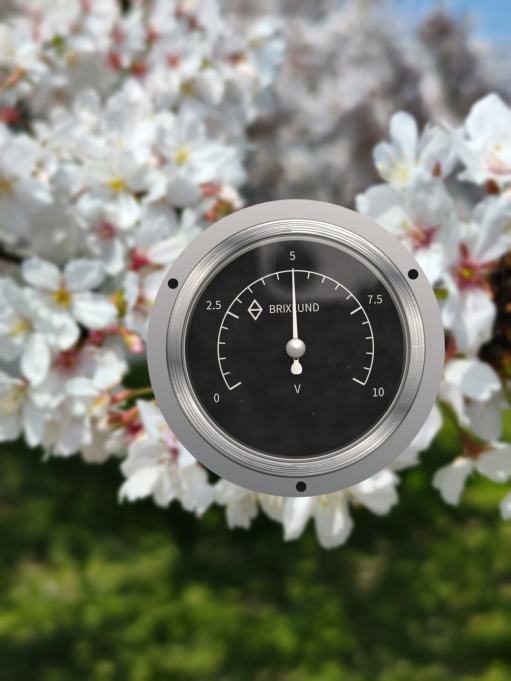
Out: 5
